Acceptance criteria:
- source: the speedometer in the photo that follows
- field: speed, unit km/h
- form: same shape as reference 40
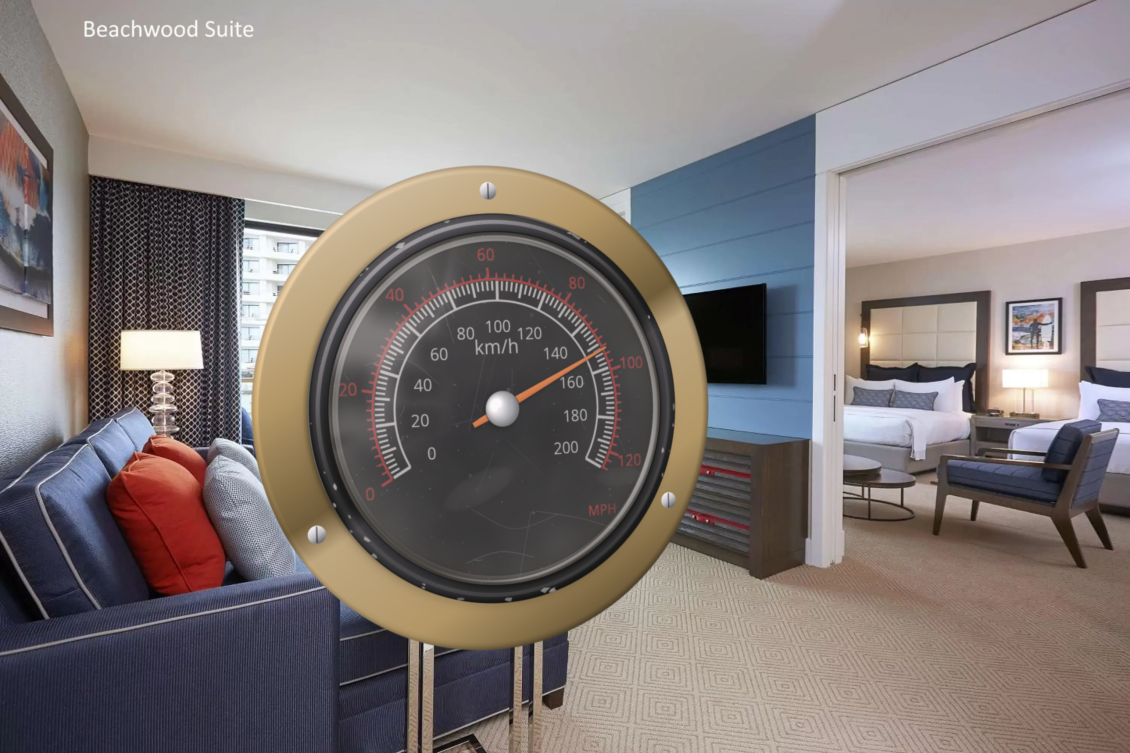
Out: 152
